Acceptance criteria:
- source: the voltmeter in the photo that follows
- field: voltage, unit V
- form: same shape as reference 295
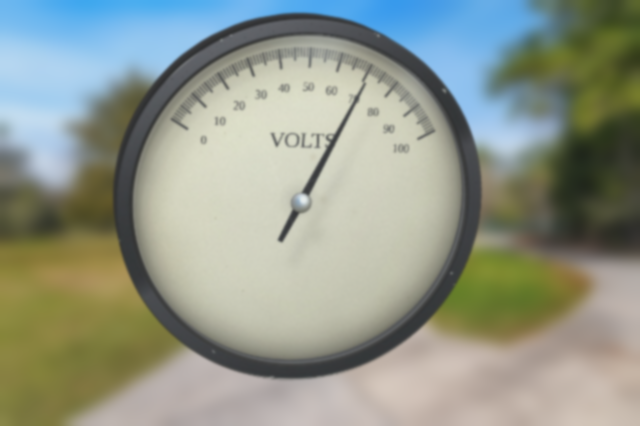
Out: 70
